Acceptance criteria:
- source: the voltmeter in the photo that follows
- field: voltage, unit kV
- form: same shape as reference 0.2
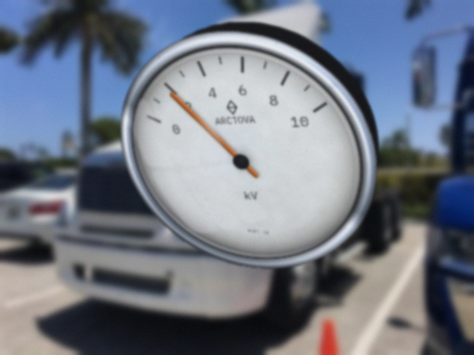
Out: 2
